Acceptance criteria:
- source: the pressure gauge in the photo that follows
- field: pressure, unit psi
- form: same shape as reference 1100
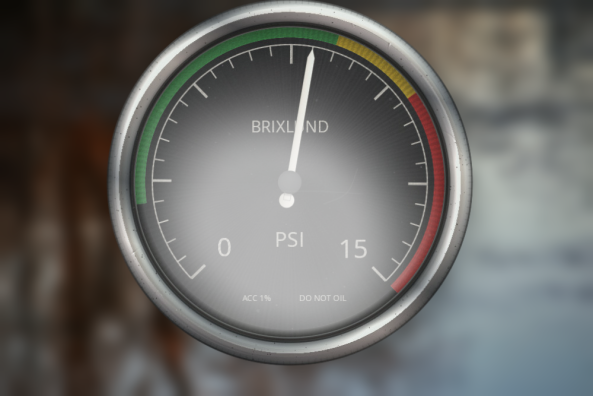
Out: 8
